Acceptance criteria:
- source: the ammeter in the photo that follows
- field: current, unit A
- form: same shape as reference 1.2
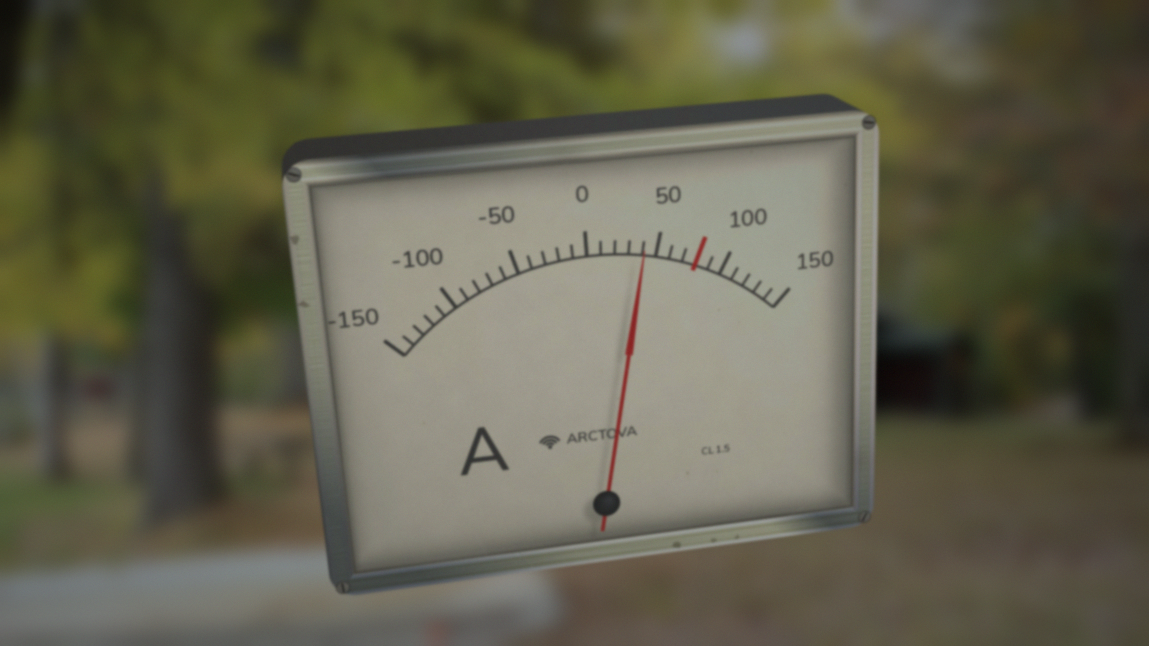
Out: 40
